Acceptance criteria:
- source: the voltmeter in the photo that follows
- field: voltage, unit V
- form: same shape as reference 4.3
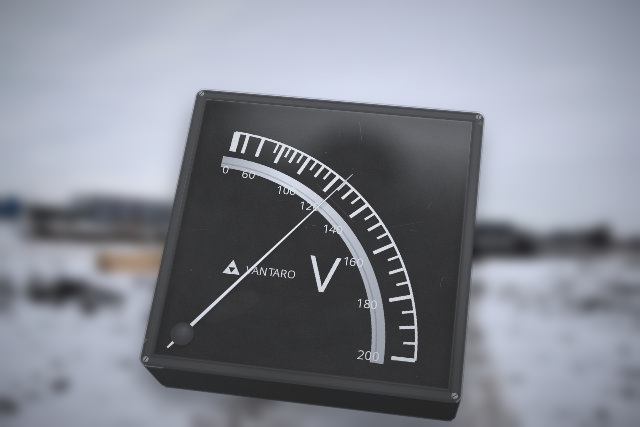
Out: 125
